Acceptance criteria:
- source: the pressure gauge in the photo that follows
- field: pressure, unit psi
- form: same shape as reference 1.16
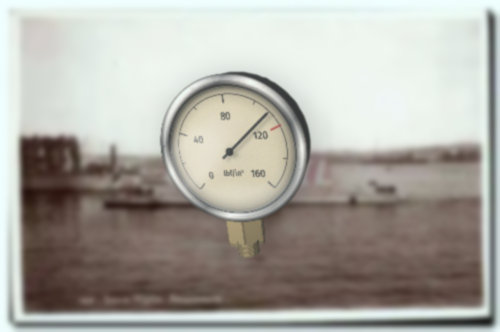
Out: 110
